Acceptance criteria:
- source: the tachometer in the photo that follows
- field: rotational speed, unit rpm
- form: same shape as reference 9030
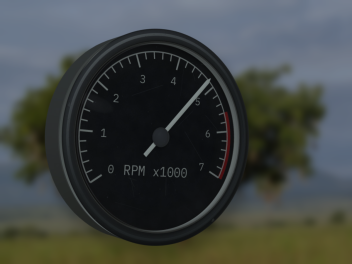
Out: 4800
